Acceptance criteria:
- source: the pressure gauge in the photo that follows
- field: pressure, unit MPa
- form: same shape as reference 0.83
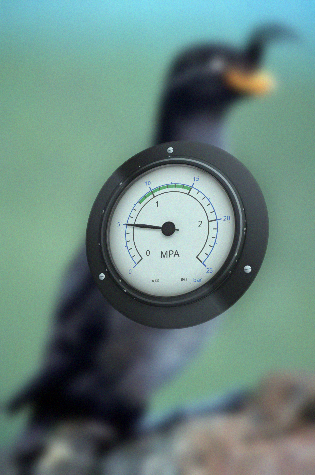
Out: 0.5
